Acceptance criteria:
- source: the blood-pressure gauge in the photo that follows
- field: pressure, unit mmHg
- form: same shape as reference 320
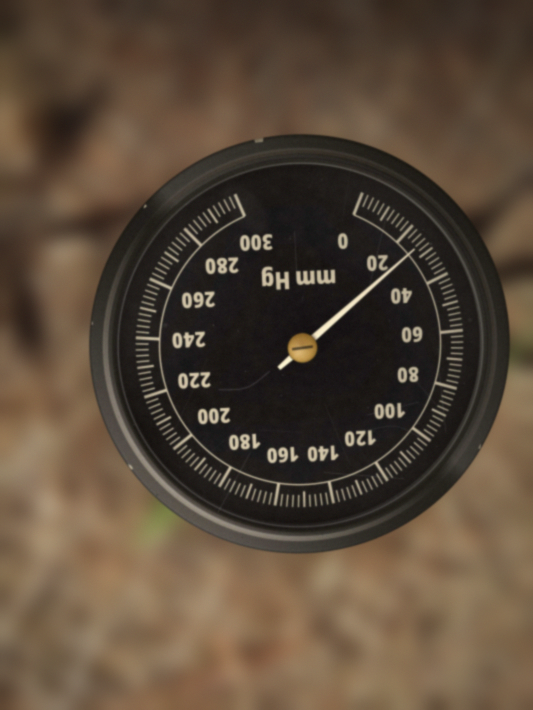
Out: 26
